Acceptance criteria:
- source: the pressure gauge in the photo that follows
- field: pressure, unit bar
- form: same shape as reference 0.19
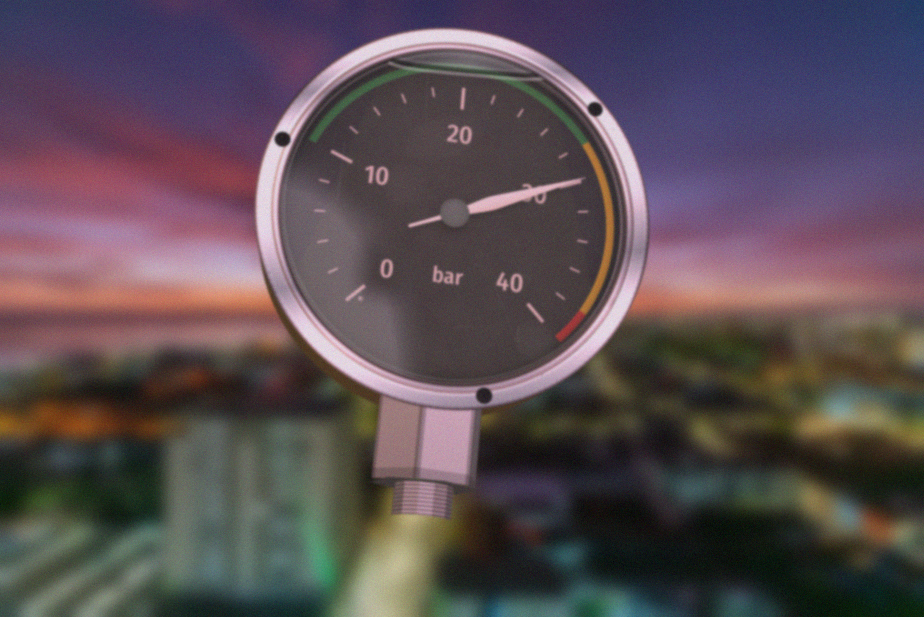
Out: 30
